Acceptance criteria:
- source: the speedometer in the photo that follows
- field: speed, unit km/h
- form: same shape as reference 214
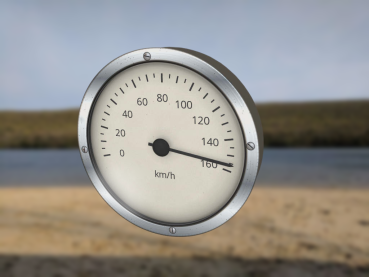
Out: 155
